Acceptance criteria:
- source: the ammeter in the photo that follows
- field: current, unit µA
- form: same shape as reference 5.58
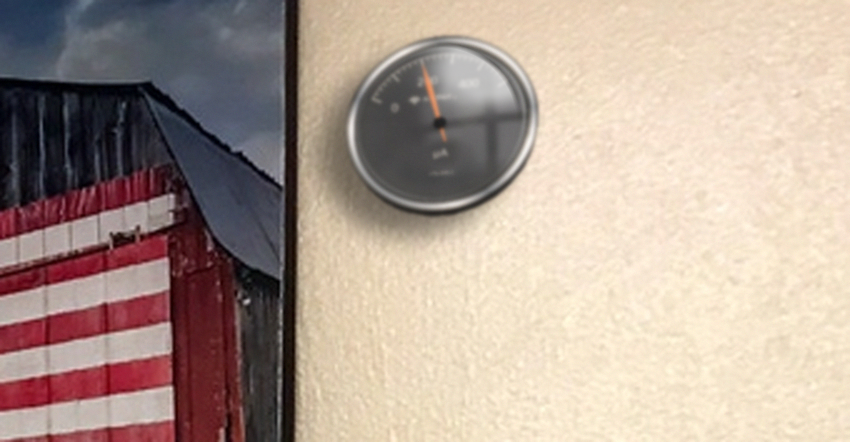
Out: 200
